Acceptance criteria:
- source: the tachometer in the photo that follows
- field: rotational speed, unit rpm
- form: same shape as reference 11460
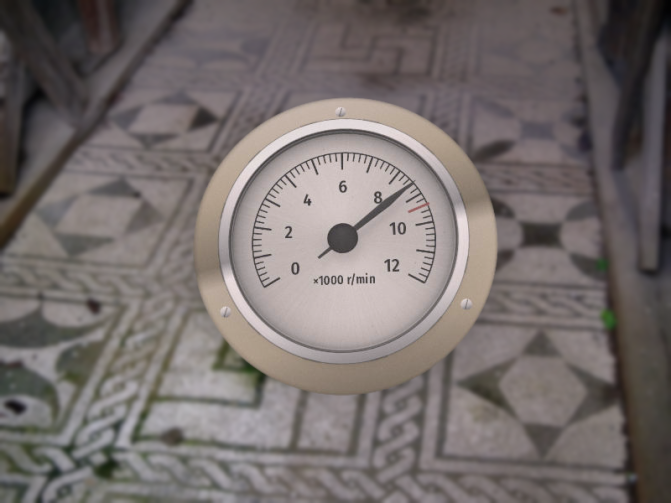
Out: 8600
